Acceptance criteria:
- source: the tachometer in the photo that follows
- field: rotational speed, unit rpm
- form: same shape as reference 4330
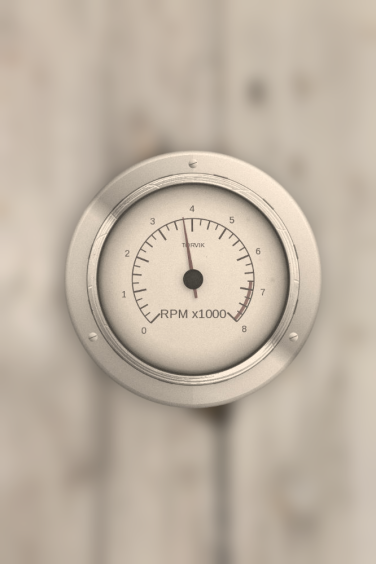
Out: 3750
